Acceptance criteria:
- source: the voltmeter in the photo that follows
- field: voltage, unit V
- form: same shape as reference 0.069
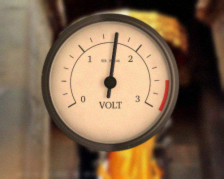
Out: 1.6
